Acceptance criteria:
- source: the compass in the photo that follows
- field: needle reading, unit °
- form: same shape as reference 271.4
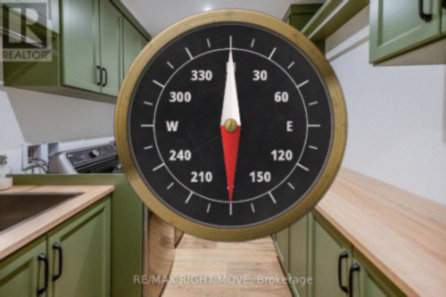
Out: 180
